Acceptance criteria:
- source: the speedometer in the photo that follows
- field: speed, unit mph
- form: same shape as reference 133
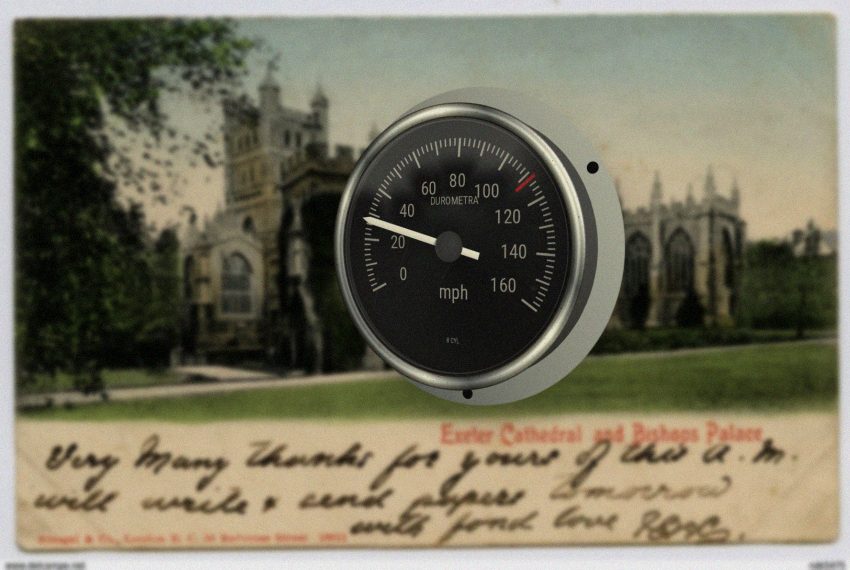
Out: 28
